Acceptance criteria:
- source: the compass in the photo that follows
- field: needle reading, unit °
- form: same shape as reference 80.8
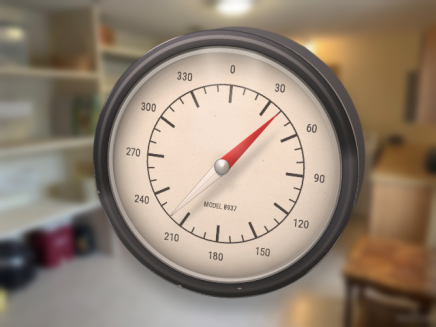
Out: 40
